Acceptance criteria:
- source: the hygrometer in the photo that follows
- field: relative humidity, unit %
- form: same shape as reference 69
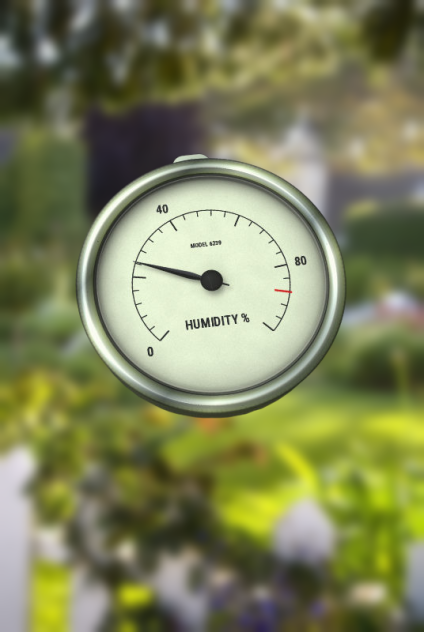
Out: 24
